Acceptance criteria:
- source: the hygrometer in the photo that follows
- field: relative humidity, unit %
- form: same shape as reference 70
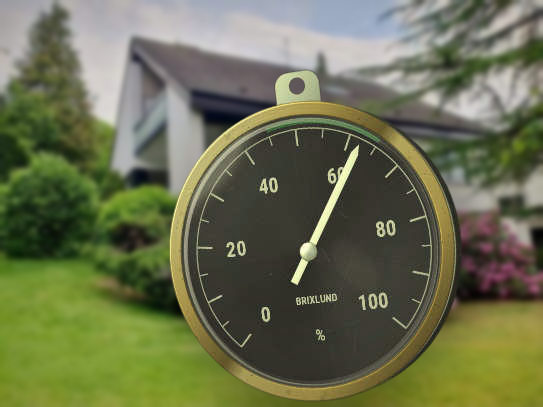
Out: 62.5
